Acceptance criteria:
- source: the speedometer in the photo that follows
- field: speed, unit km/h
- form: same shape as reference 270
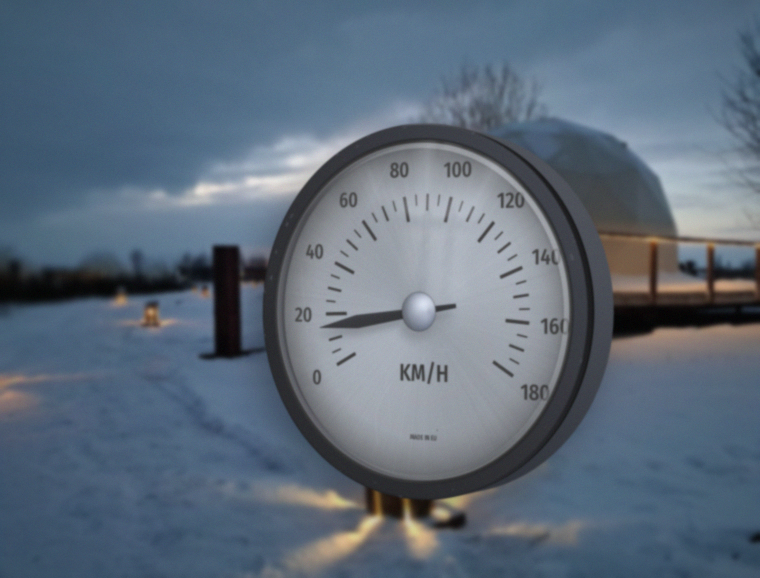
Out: 15
